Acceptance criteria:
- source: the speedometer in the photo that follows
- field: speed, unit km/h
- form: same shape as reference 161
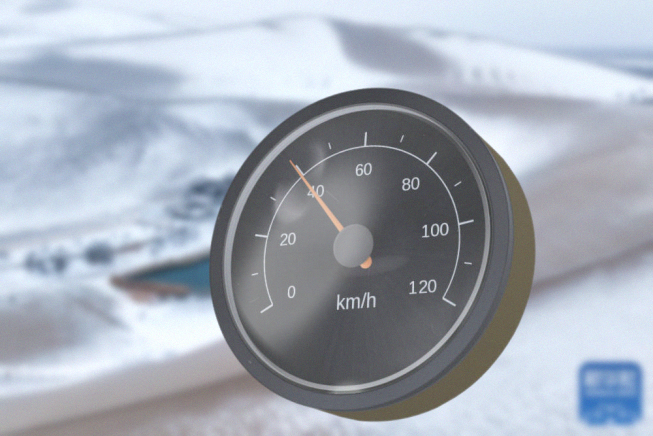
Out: 40
